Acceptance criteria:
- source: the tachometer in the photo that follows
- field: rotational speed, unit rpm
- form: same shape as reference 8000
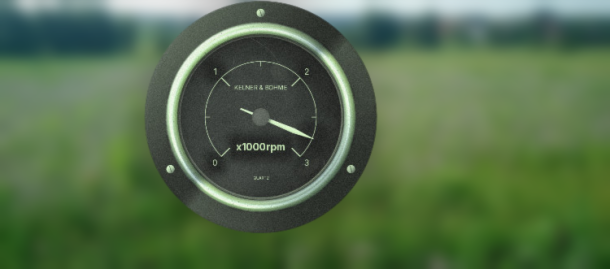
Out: 2750
